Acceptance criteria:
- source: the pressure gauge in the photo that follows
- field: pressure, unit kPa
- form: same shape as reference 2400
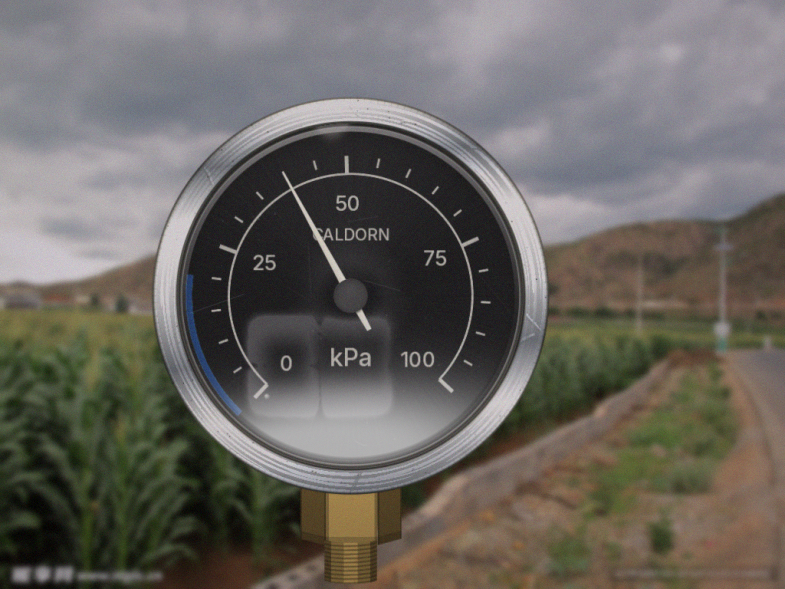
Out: 40
